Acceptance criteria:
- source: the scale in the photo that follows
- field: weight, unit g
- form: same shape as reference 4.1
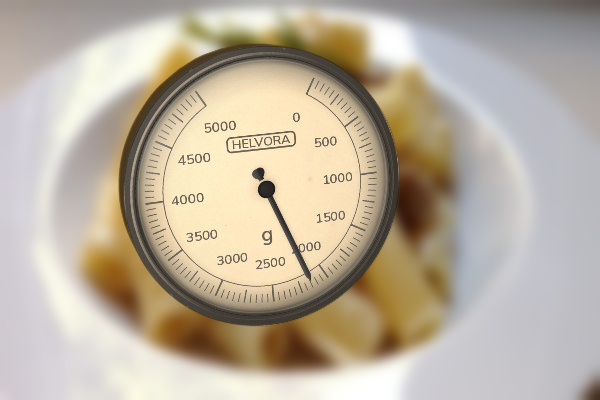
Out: 2150
